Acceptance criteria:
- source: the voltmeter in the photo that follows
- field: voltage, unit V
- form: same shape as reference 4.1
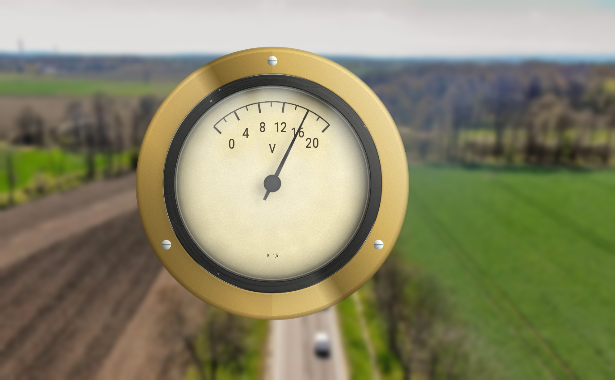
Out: 16
